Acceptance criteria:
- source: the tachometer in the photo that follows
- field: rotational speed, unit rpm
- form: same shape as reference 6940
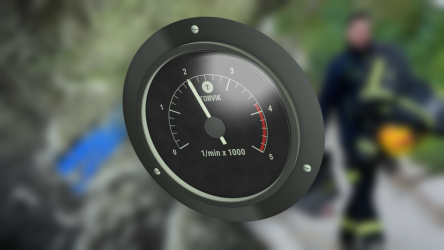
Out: 2000
